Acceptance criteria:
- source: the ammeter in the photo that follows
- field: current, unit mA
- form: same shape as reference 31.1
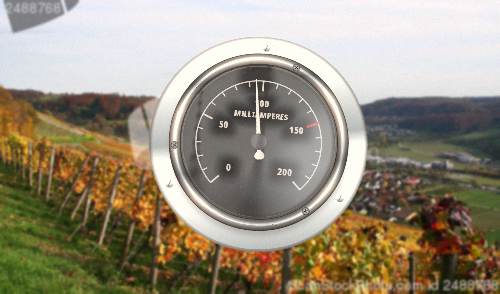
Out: 95
